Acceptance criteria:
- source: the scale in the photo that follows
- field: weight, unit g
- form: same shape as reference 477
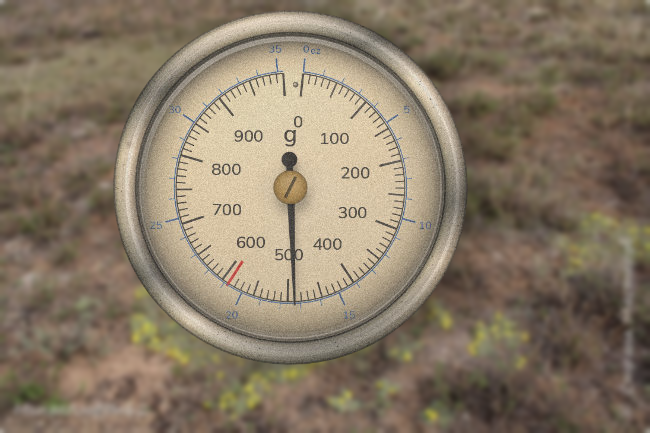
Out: 490
